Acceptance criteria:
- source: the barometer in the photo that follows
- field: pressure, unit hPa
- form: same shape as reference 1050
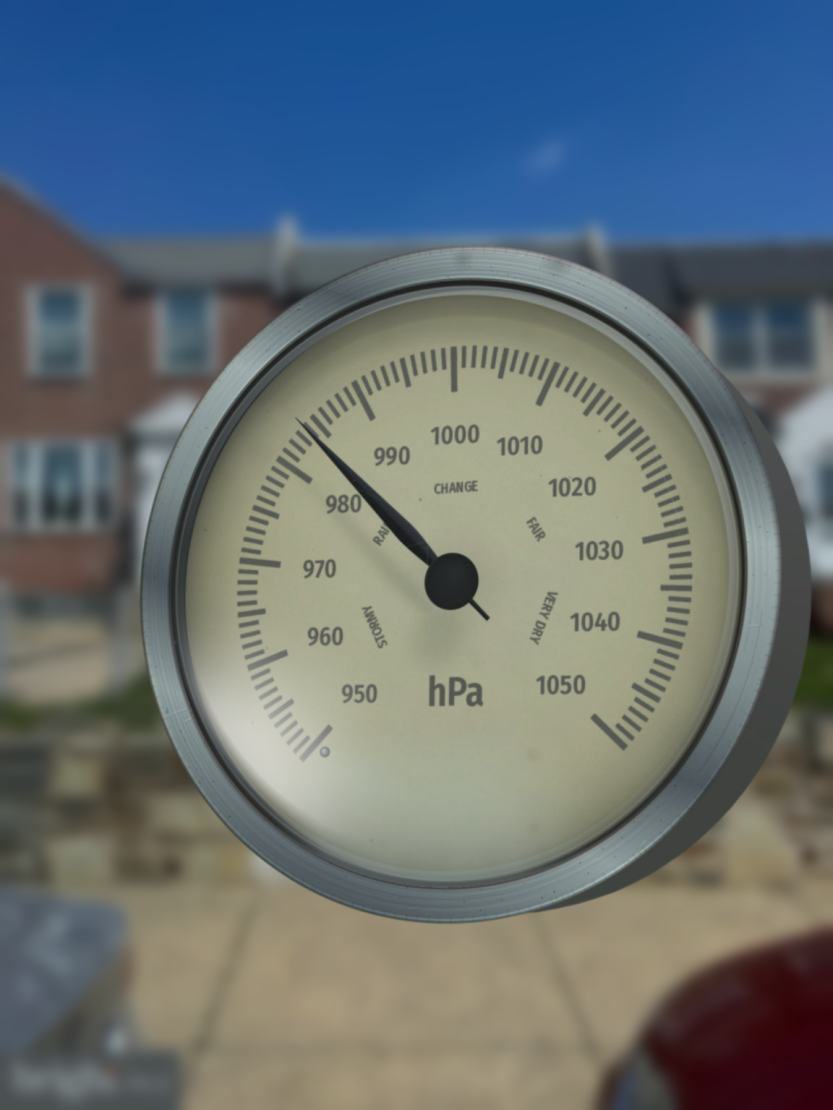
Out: 984
